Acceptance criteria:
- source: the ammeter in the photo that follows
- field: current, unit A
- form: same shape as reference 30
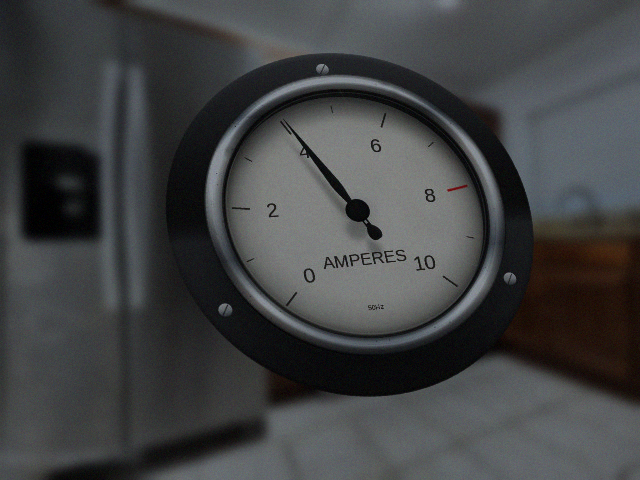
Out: 4
